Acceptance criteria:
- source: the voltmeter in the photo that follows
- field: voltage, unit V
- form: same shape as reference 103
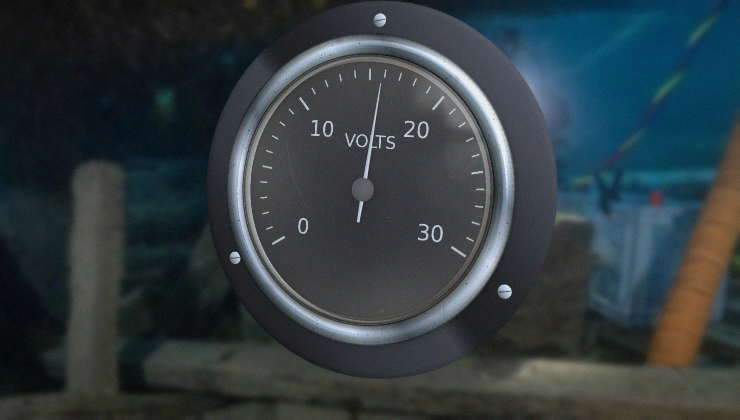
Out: 16
